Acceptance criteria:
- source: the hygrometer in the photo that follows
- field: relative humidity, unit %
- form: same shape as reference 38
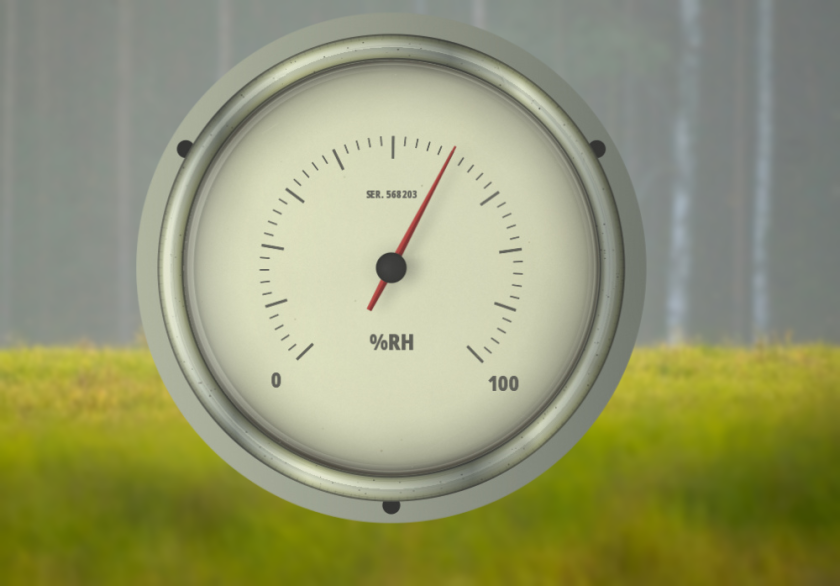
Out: 60
